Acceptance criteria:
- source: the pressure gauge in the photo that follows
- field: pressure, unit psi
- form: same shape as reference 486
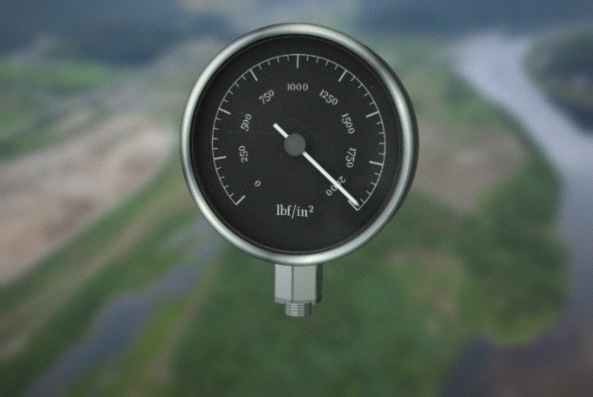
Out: 1975
